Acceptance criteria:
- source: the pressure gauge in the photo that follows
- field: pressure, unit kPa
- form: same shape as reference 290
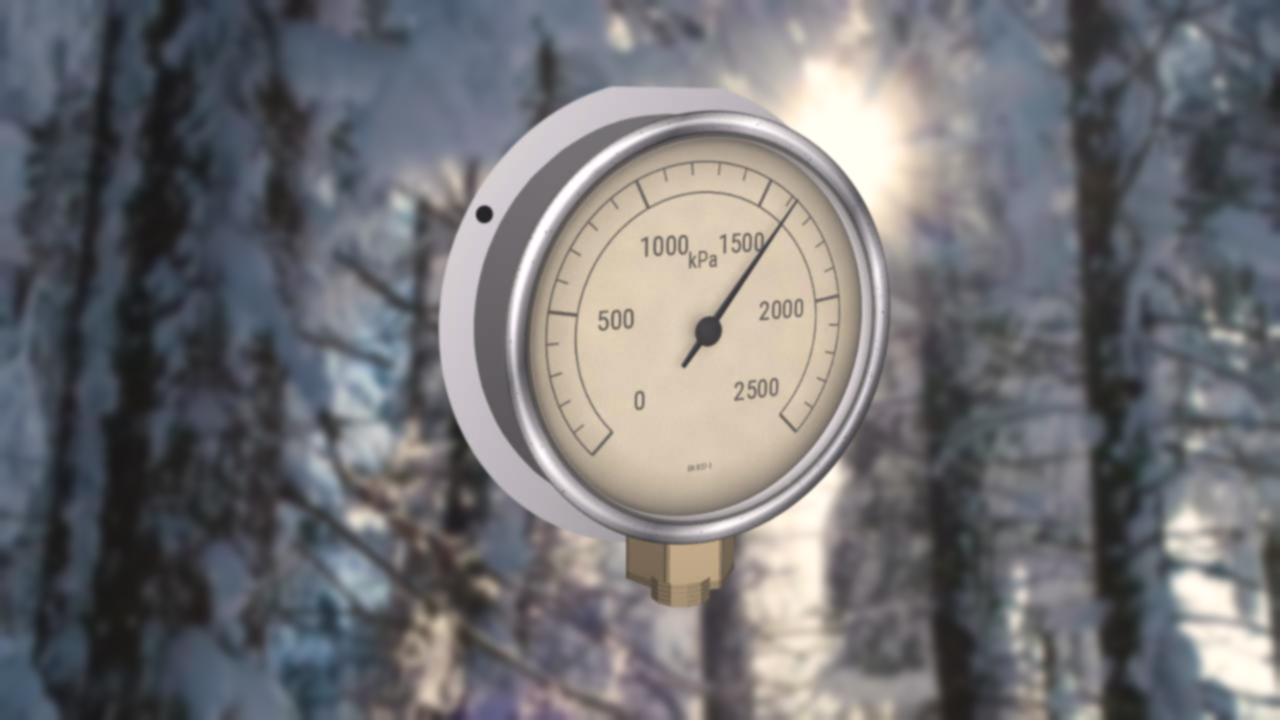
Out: 1600
